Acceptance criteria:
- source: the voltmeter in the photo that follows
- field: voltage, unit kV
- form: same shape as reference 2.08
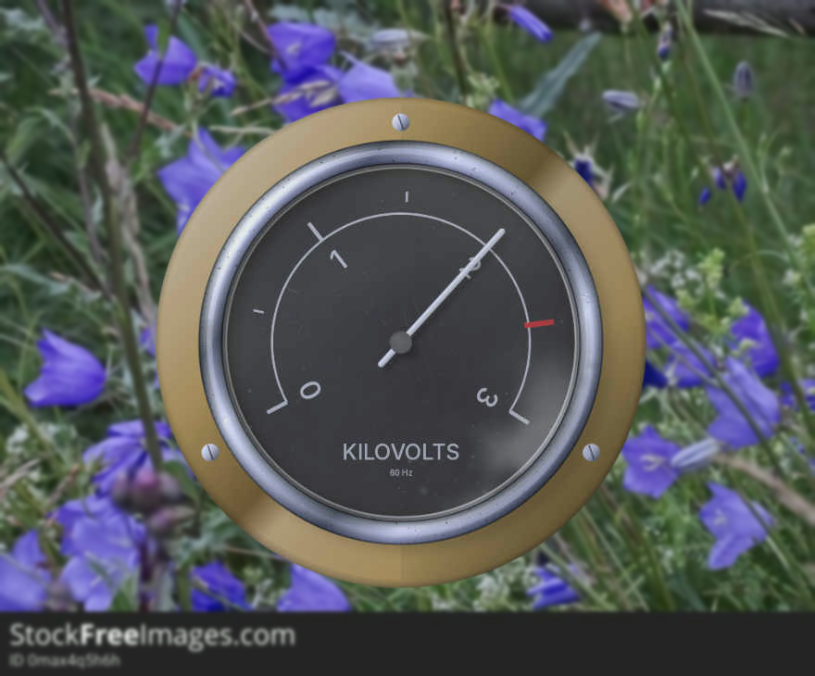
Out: 2
